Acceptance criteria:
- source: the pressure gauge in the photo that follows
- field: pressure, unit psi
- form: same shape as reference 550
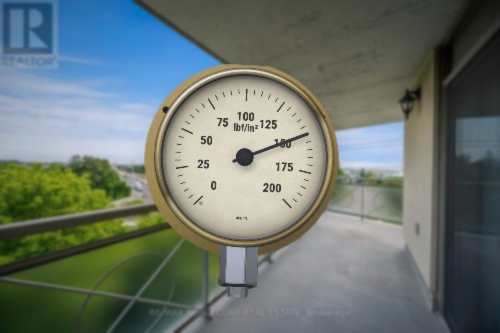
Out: 150
